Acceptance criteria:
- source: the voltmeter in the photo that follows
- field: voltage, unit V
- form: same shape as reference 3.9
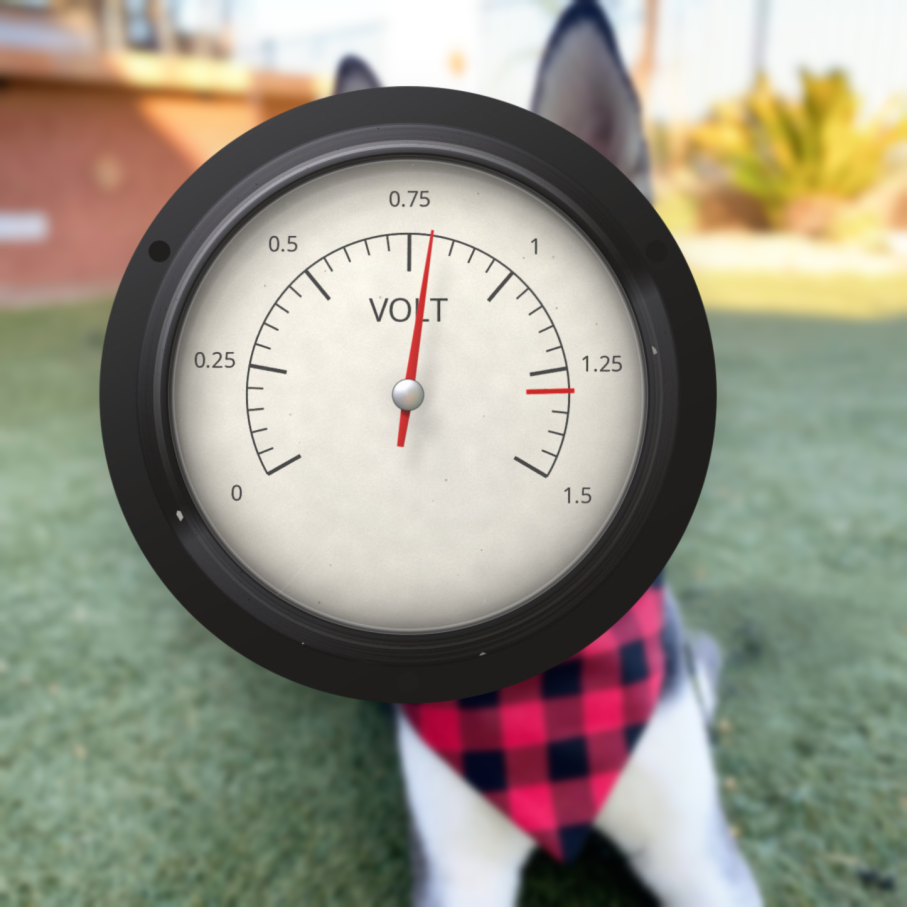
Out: 0.8
